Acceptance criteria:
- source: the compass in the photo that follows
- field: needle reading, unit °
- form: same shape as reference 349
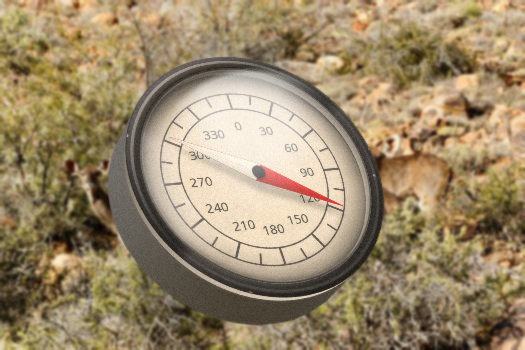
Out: 120
